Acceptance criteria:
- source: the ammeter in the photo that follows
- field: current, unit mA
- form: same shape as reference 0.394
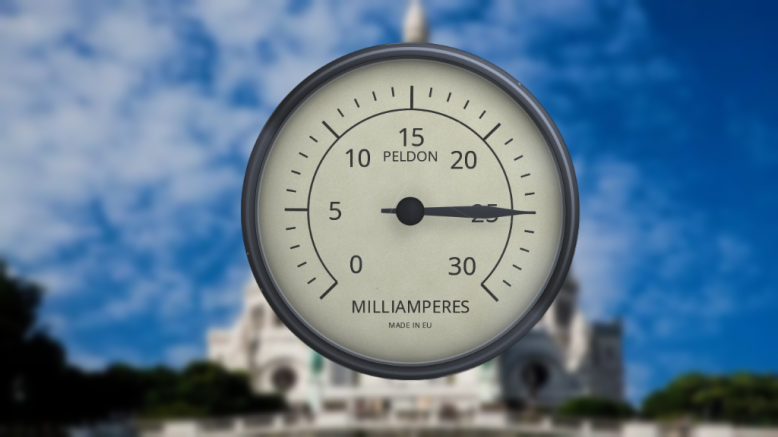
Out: 25
